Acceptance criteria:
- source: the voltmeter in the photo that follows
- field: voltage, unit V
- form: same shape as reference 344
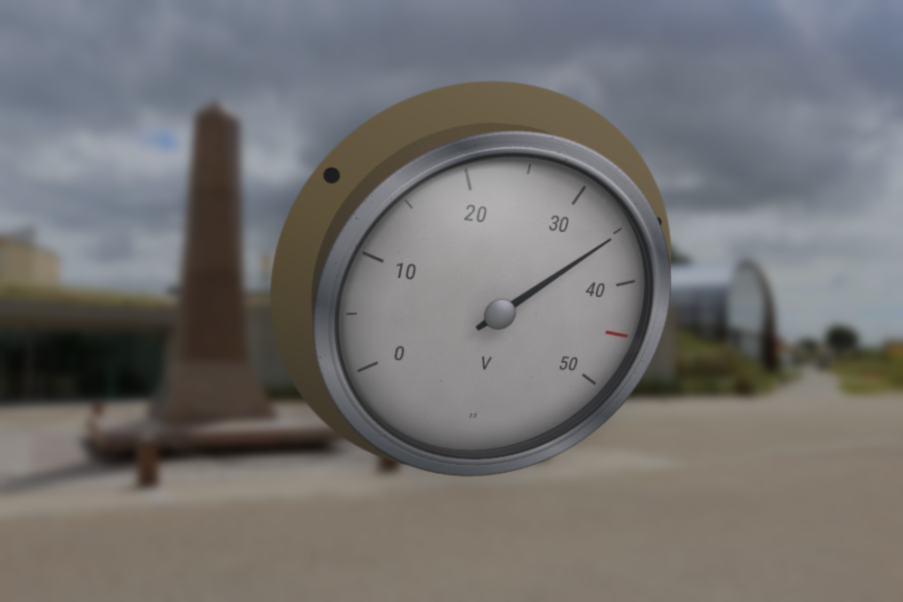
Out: 35
